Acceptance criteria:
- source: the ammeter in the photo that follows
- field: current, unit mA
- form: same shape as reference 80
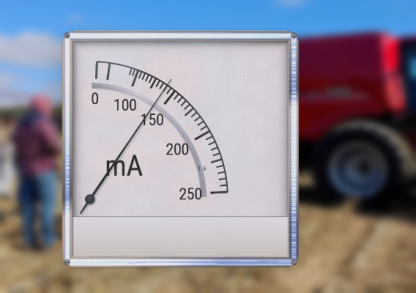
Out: 140
